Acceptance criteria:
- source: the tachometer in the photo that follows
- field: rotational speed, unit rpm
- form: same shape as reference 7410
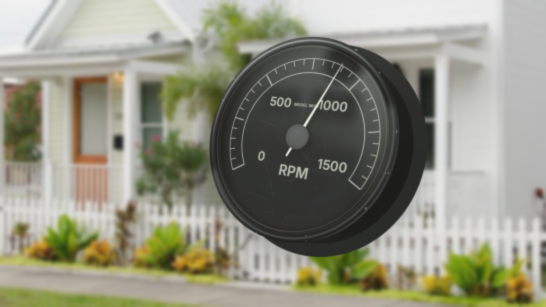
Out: 900
